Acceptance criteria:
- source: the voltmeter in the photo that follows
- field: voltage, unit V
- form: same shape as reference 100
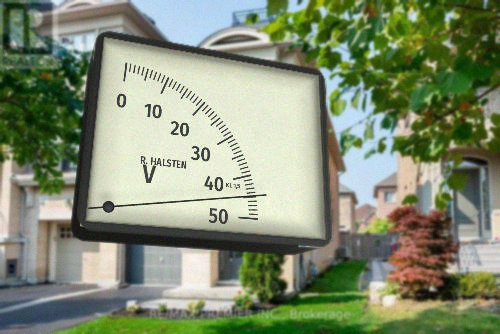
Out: 45
